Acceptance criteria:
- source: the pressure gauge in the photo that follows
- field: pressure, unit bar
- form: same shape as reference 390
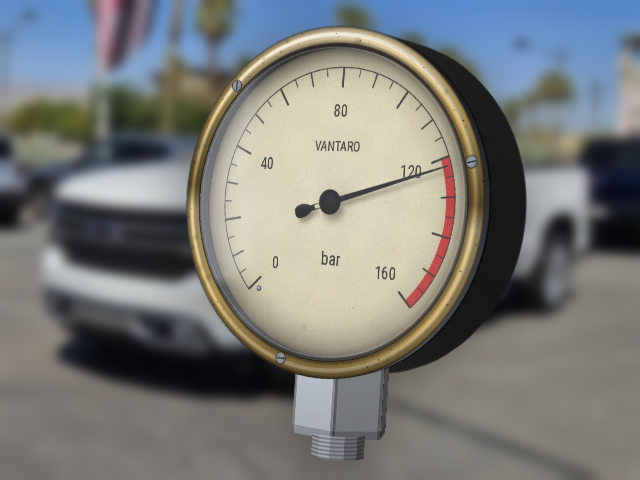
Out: 122.5
